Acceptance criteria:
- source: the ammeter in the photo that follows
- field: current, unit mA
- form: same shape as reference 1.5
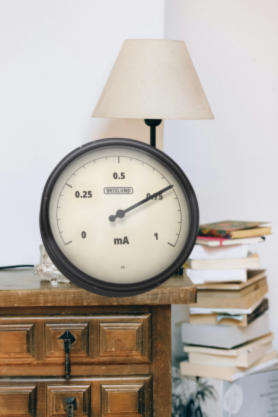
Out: 0.75
